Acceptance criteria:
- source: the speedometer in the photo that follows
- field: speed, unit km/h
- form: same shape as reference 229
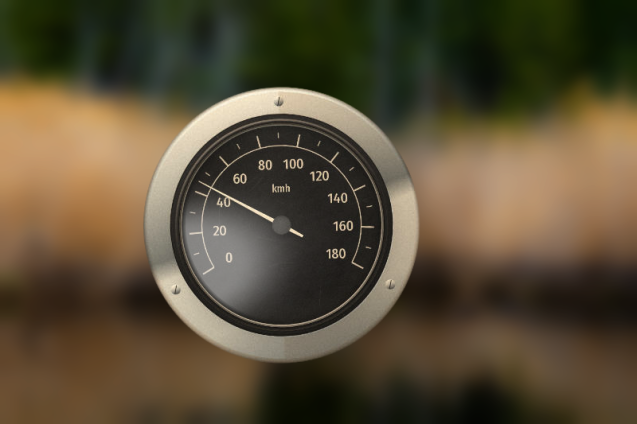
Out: 45
